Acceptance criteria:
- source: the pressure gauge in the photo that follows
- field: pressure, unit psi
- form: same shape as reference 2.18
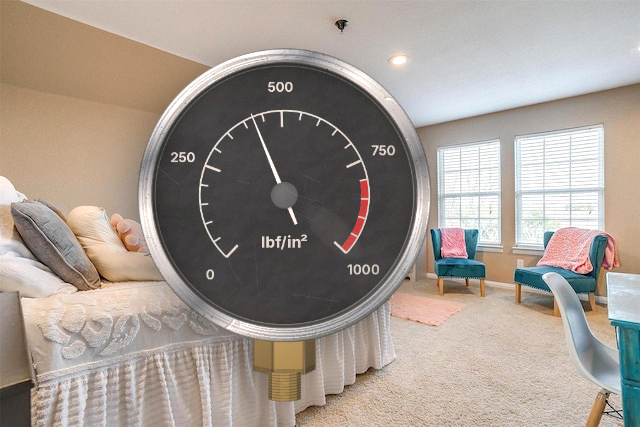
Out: 425
